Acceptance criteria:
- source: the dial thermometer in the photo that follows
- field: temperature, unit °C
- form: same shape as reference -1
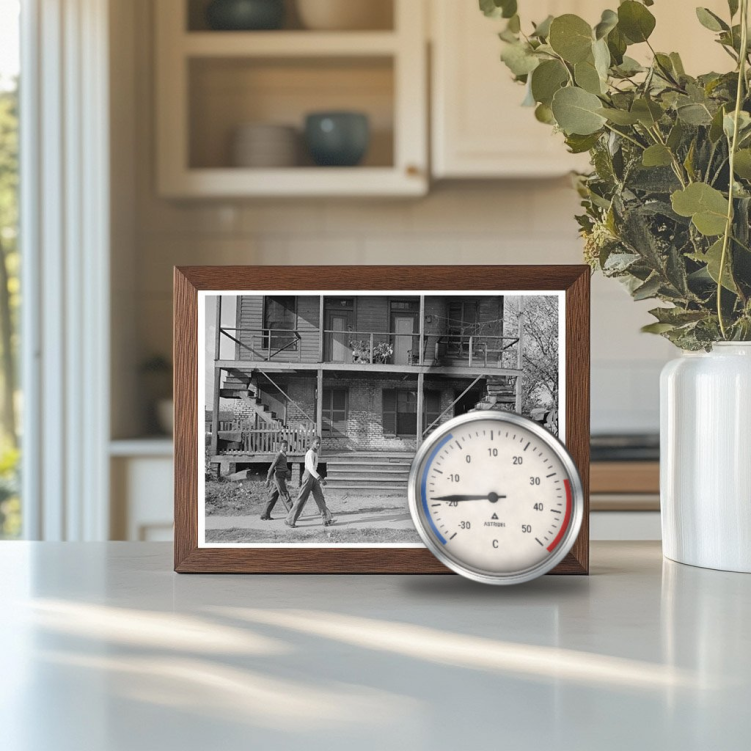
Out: -18
